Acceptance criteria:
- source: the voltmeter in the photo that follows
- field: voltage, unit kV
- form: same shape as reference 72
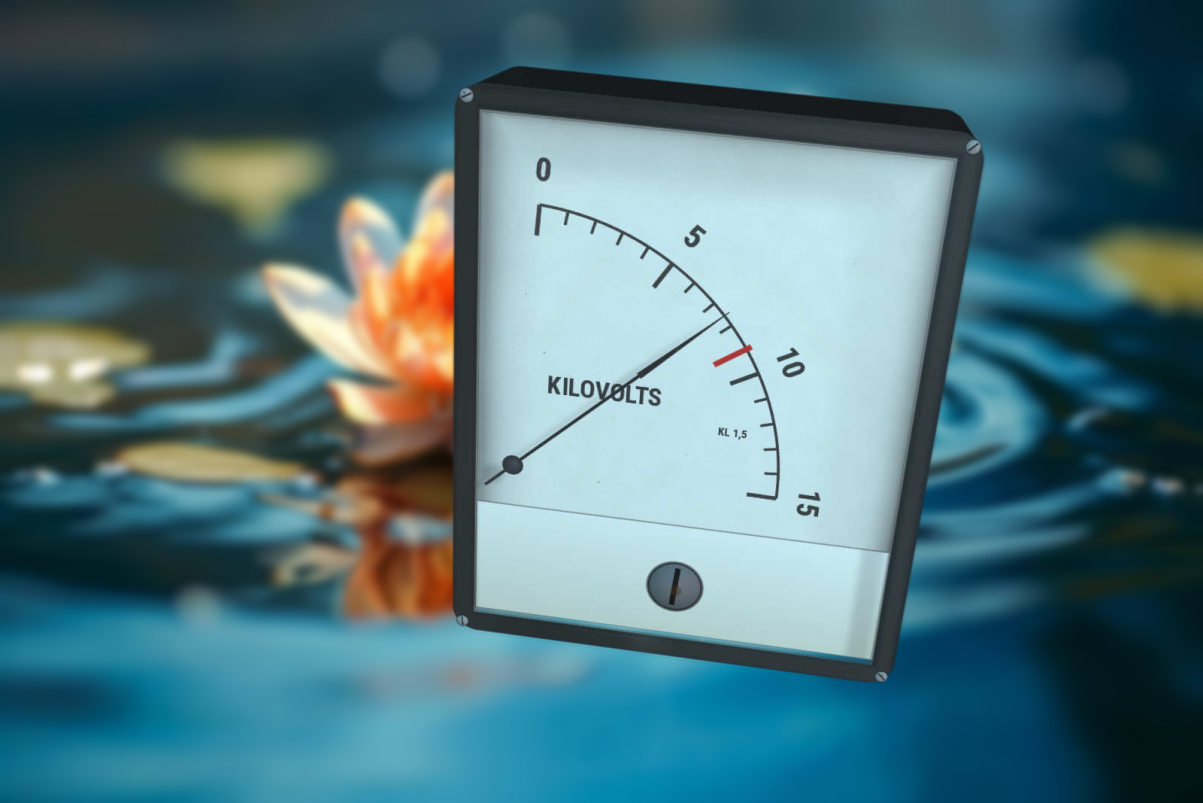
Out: 7.5
